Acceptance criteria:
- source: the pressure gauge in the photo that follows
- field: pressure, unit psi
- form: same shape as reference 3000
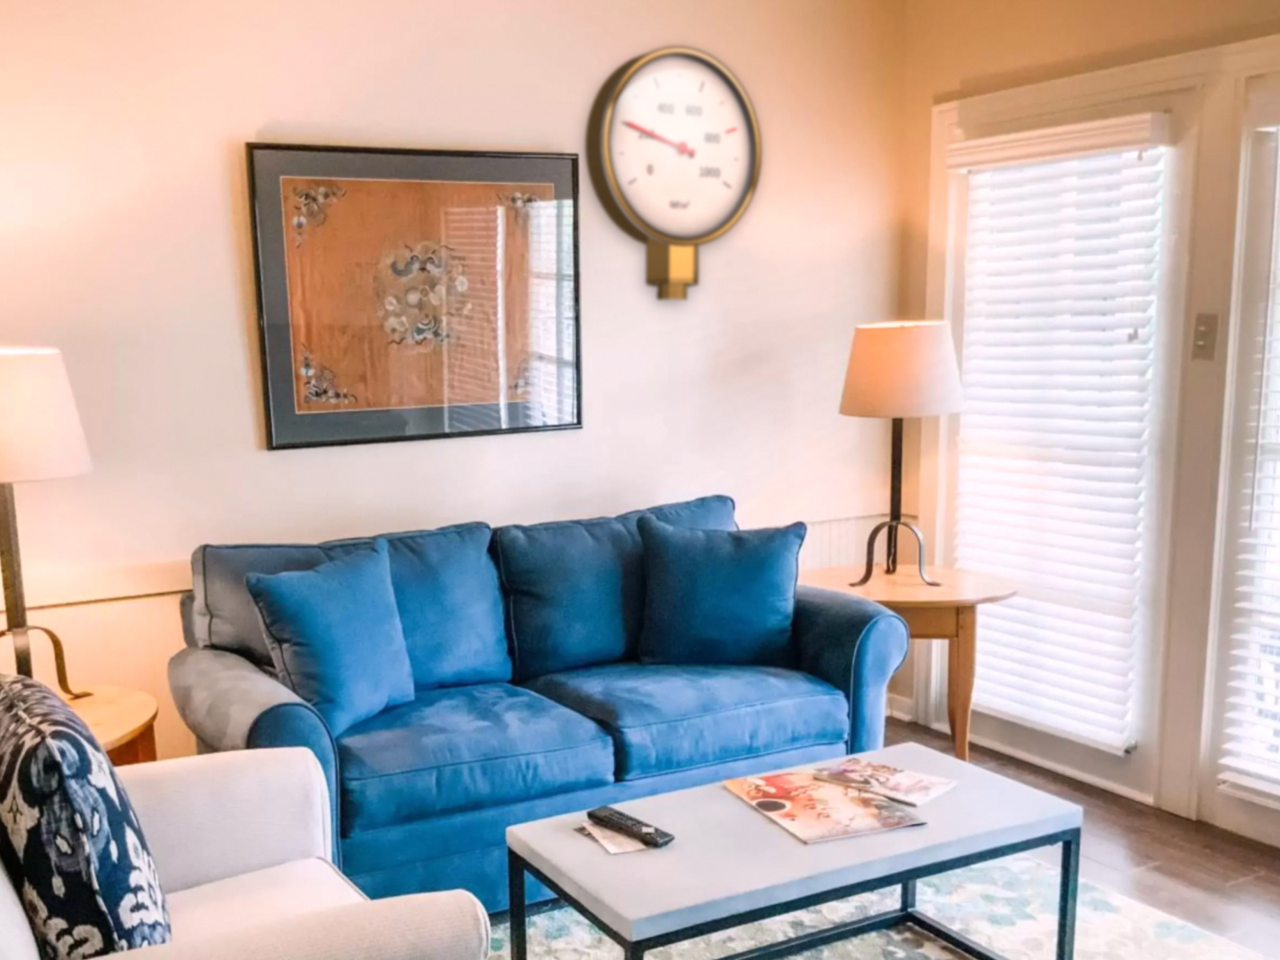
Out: 200
